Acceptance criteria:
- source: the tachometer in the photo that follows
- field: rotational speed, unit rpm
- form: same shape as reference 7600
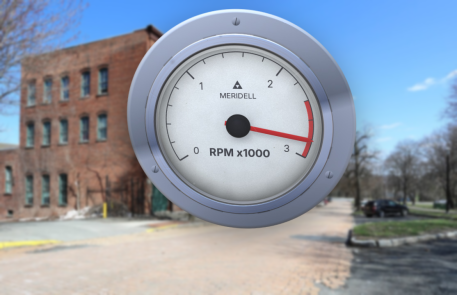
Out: 2800
